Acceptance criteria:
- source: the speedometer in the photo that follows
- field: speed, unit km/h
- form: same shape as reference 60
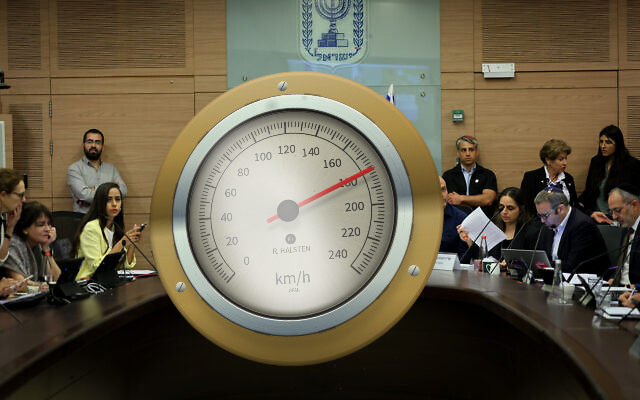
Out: 180
